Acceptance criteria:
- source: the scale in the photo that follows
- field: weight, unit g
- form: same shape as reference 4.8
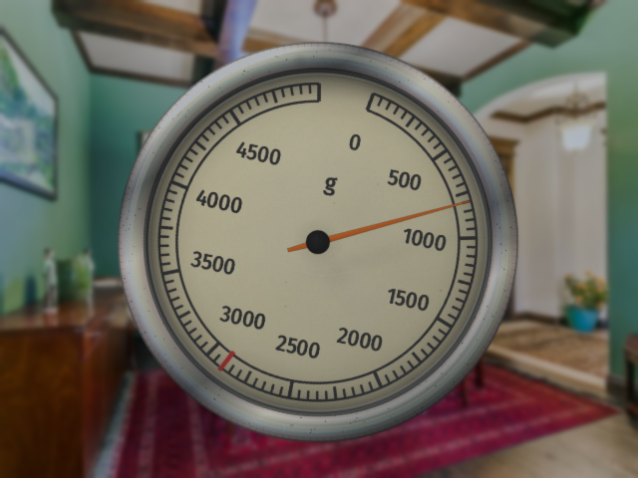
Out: 800
